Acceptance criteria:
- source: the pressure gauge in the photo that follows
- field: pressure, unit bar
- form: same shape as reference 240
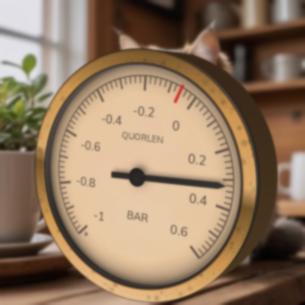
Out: 0.32
